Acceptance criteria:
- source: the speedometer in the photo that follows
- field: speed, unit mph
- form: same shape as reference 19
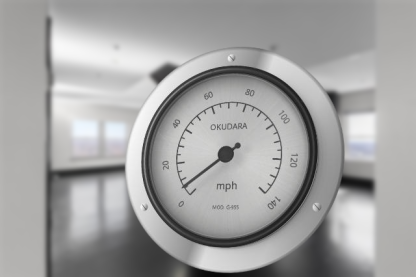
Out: 5
